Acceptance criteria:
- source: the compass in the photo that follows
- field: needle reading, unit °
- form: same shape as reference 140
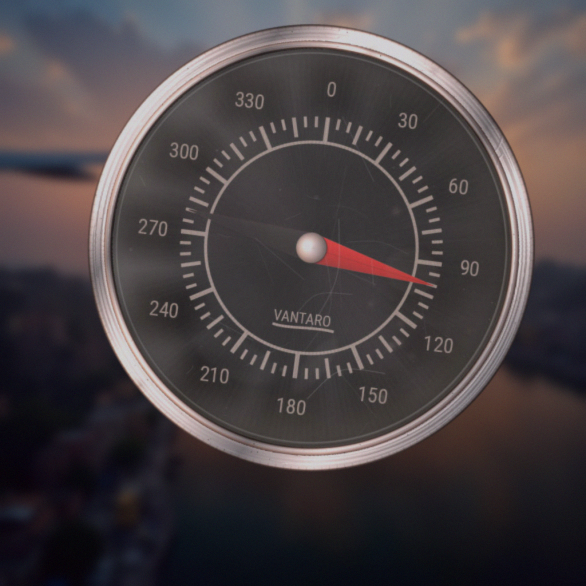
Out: 100
